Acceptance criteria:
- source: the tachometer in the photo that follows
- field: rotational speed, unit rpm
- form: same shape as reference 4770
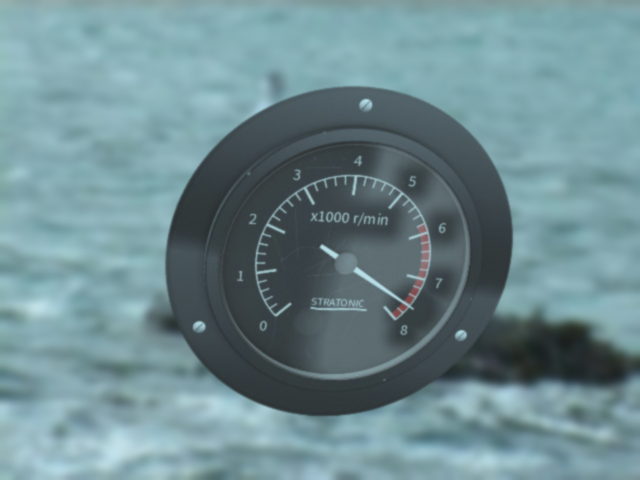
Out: 7600
